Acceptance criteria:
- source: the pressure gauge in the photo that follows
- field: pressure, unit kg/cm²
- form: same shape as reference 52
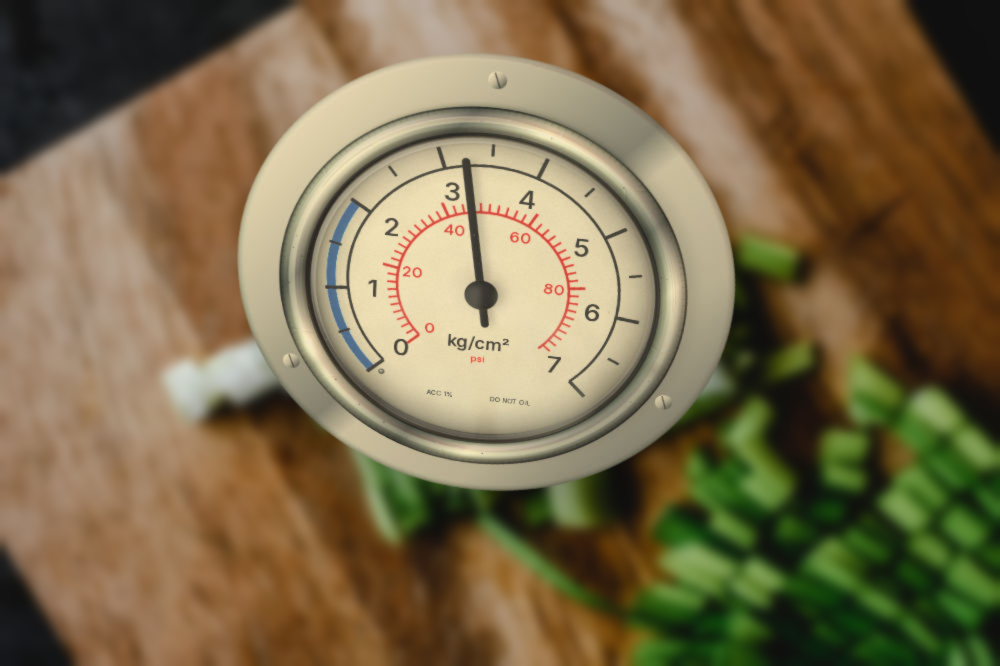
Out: 3.25
